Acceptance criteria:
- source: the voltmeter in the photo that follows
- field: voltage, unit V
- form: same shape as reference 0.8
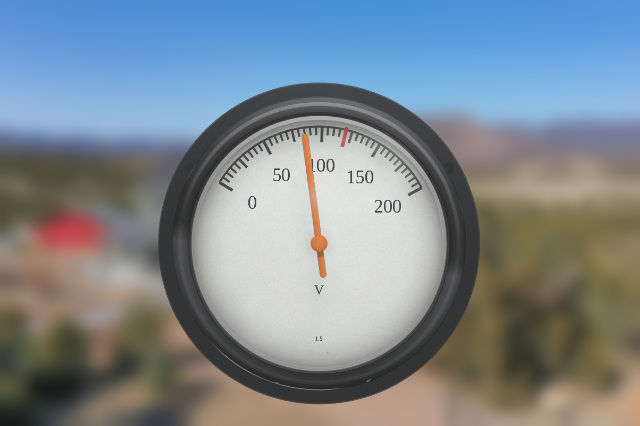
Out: 85
